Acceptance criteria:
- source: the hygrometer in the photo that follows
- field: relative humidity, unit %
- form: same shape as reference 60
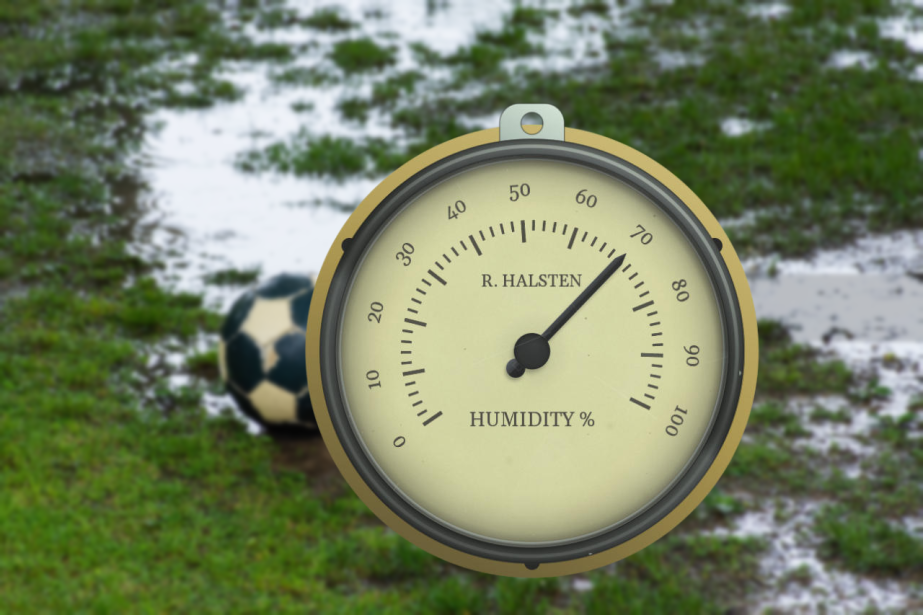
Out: 70
